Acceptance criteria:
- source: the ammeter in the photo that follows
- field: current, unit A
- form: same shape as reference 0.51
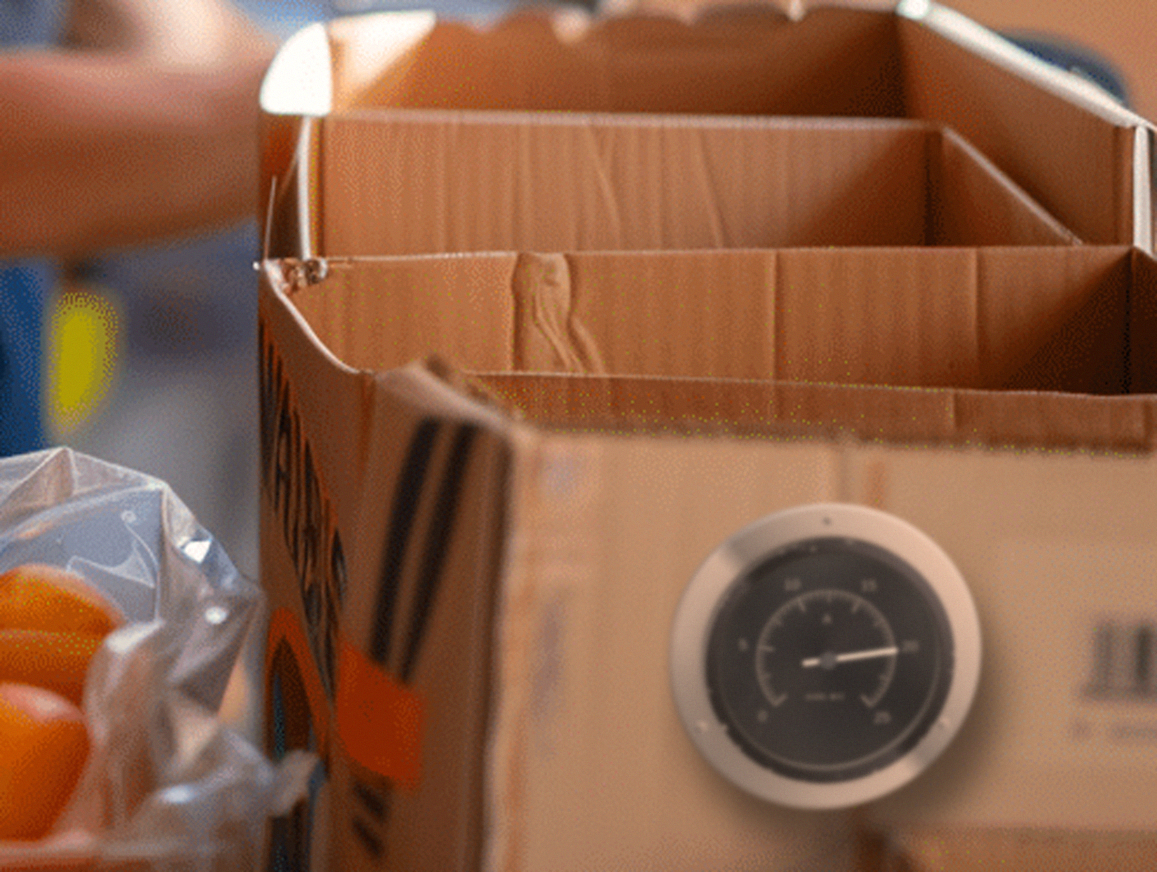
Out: 20
